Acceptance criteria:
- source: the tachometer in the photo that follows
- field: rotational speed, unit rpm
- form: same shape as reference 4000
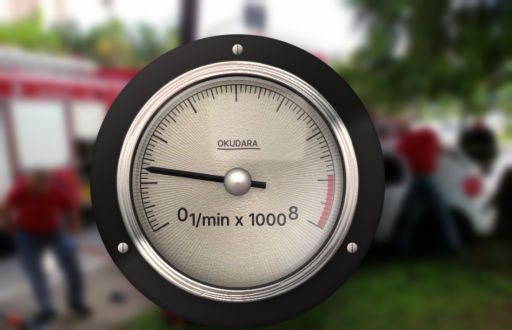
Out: 1300
